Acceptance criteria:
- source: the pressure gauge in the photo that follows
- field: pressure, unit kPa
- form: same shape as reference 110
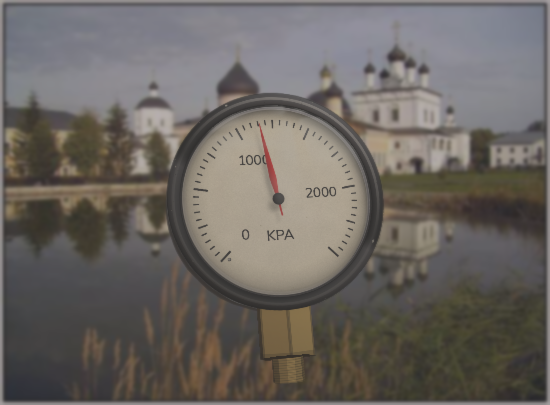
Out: 1150
